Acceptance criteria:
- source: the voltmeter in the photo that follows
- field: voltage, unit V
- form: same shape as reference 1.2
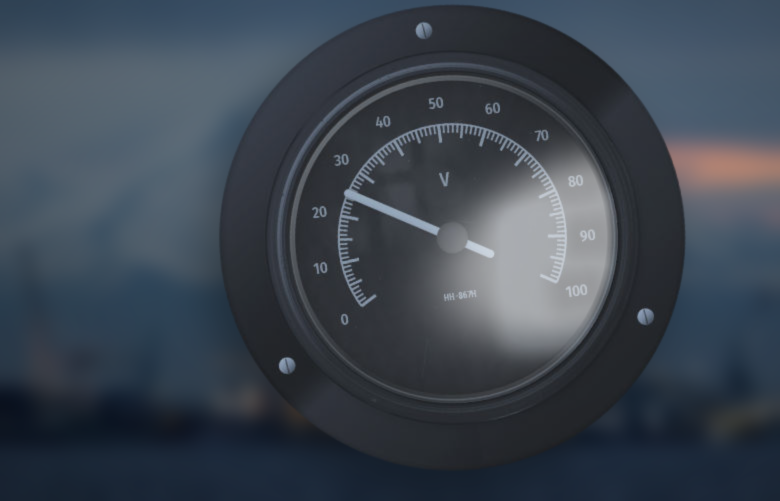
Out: 25
